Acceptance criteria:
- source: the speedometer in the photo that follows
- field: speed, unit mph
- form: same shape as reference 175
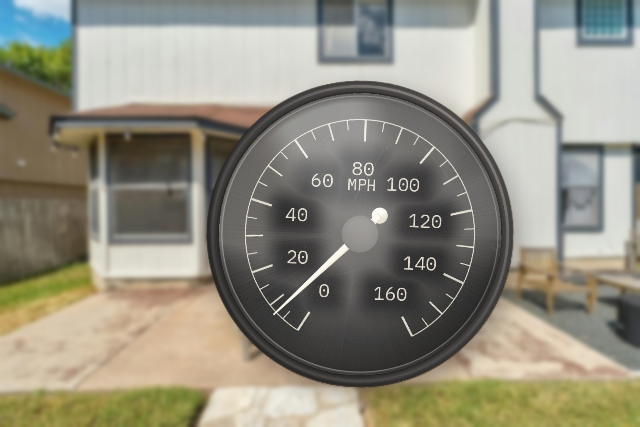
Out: 7.5
